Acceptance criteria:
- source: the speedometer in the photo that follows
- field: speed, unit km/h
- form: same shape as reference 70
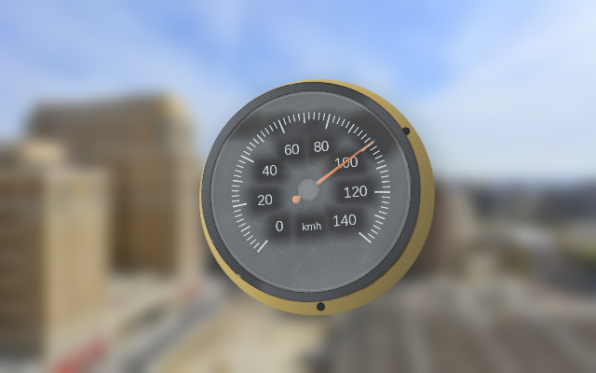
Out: 100
